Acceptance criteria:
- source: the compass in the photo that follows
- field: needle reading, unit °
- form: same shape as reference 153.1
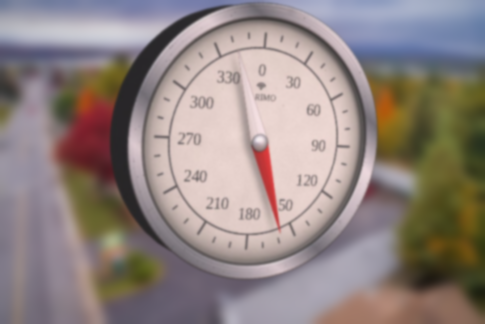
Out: 160
